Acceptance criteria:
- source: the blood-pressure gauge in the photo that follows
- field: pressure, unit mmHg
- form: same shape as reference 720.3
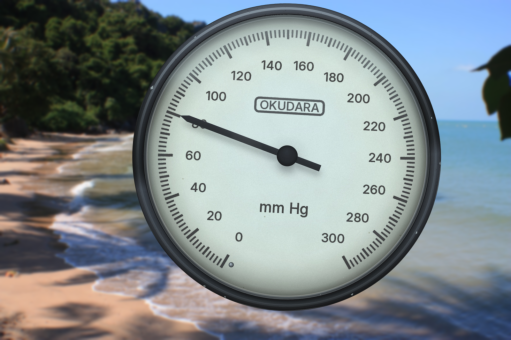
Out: 80
